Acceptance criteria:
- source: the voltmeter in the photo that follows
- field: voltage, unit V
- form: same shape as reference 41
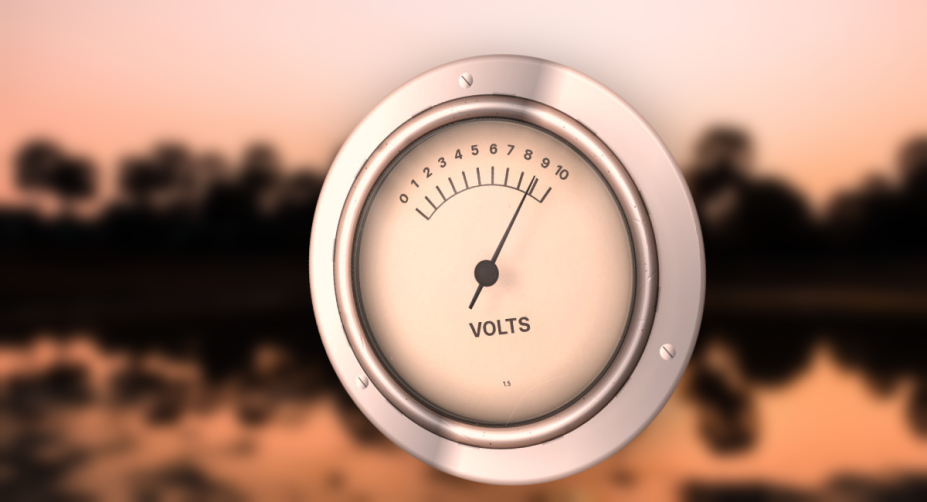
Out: 9
